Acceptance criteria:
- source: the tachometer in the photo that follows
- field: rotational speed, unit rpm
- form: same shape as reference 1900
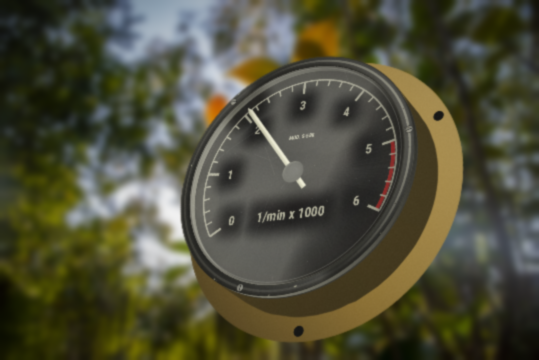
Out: 2100
